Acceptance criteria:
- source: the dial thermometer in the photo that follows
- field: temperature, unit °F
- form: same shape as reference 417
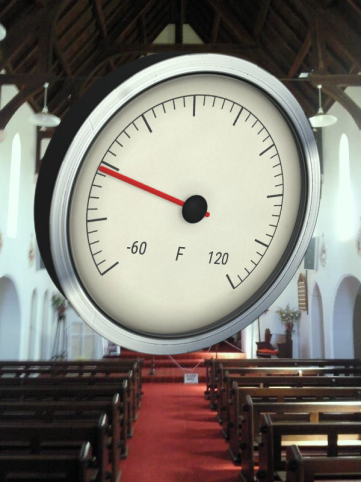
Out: -22
